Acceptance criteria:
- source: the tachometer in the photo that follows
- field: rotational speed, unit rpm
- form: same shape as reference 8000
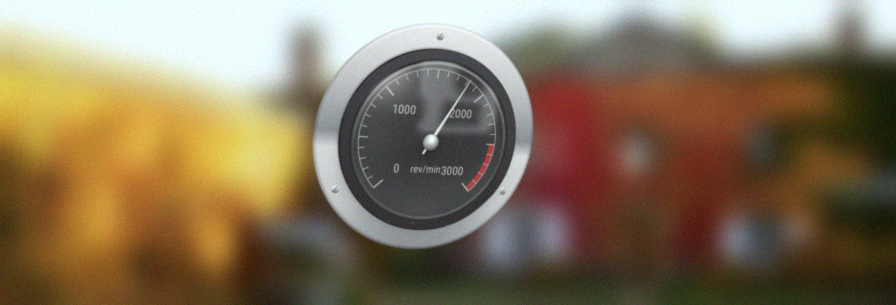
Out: 1800
